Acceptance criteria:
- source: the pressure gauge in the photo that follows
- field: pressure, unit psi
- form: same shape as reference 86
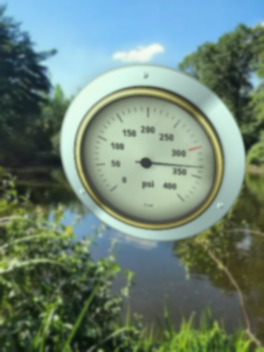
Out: 330
